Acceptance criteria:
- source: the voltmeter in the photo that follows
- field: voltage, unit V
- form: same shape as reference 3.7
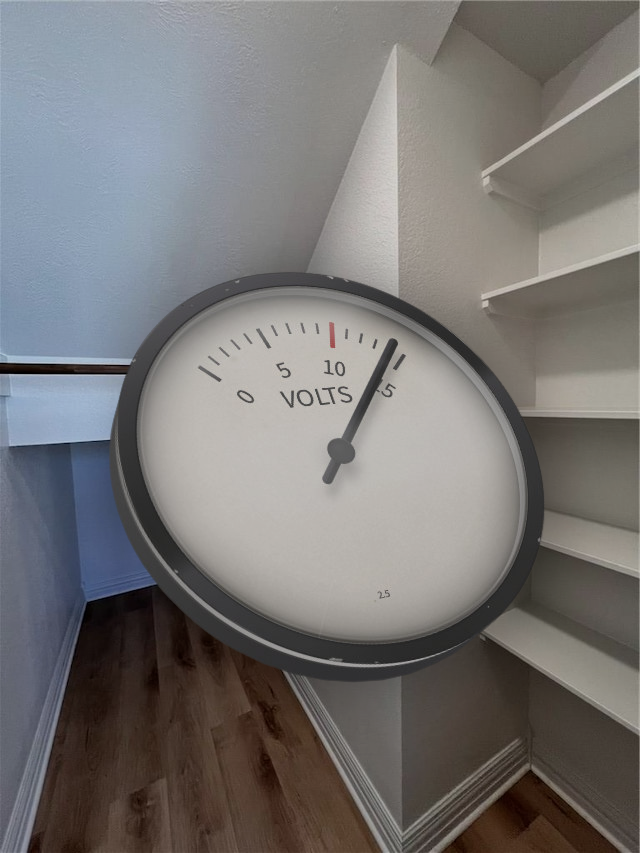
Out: 14
